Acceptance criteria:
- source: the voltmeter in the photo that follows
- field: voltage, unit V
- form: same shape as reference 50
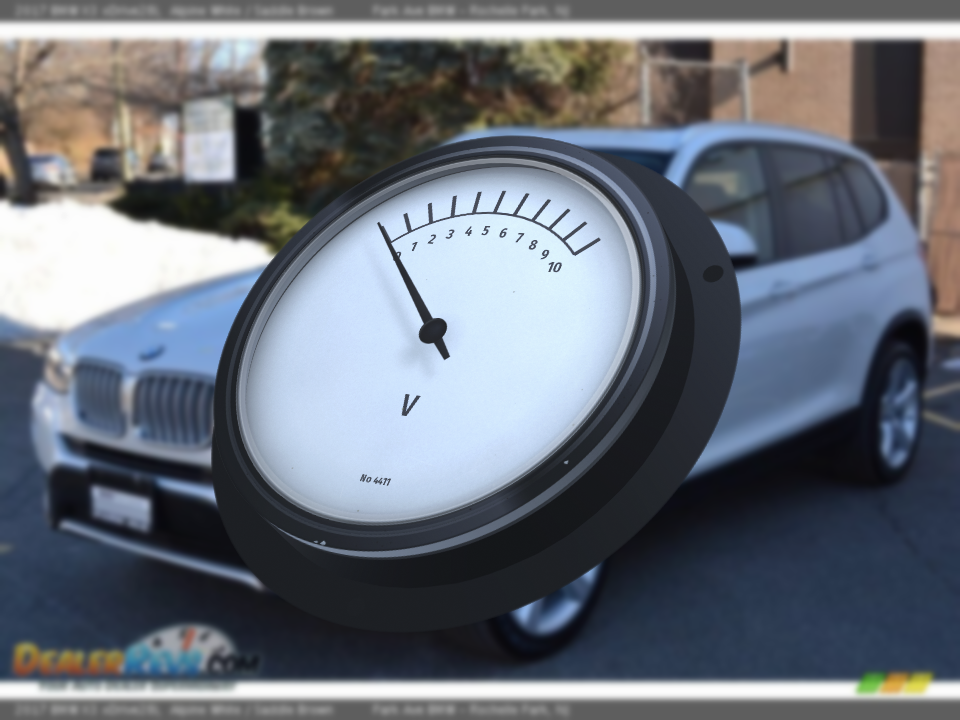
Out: 0
